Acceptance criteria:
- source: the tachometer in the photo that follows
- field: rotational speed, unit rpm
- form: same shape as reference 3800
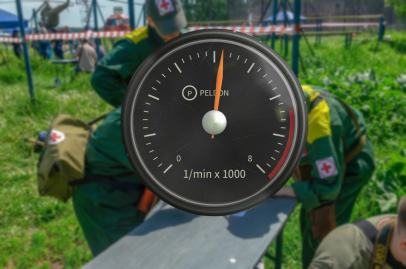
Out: 4200
